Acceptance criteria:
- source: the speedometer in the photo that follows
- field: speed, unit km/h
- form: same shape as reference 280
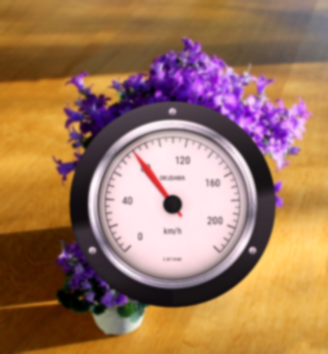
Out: 80
